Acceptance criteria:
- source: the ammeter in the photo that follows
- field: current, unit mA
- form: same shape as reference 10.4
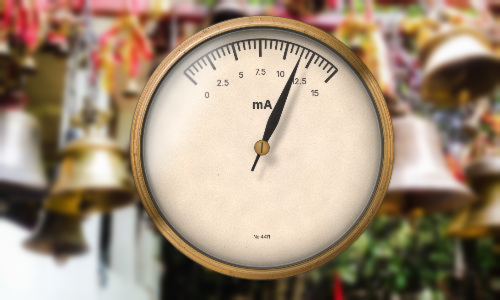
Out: 11.5
